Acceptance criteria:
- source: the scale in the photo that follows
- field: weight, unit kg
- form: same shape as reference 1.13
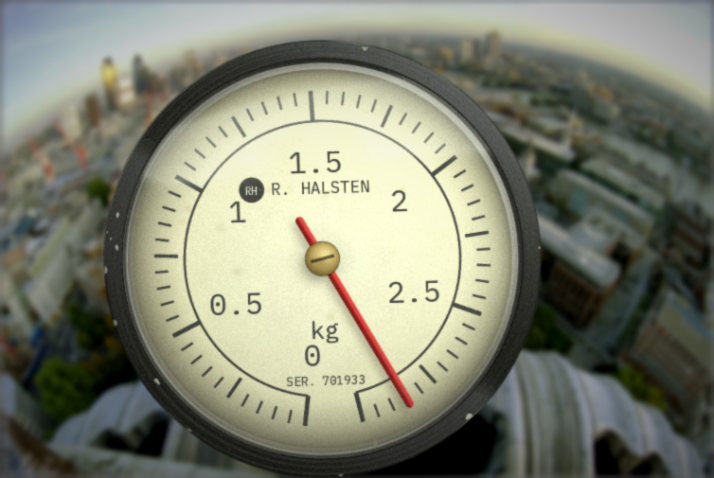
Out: 2.85
